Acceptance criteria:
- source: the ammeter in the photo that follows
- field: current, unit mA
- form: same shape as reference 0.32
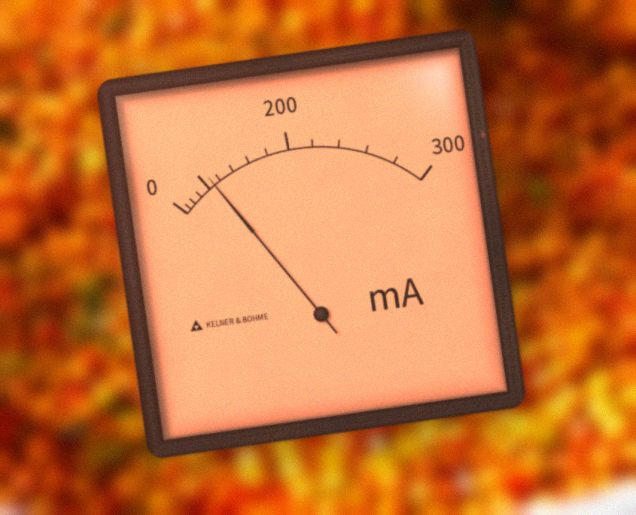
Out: 110
